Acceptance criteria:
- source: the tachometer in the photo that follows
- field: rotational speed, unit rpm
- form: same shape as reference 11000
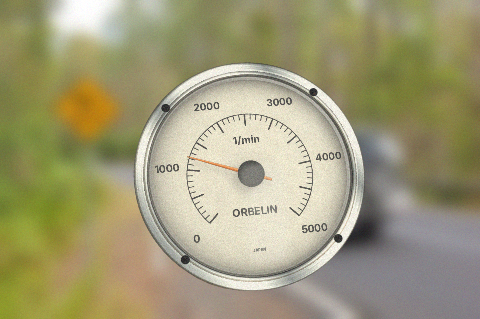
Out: 1200
